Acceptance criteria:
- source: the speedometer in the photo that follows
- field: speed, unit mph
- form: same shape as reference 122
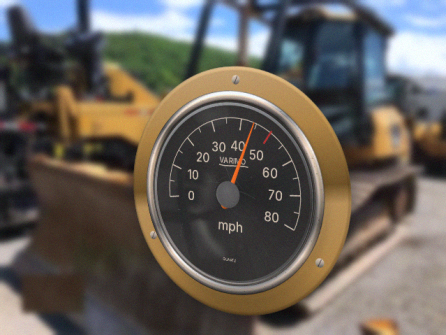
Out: 45
